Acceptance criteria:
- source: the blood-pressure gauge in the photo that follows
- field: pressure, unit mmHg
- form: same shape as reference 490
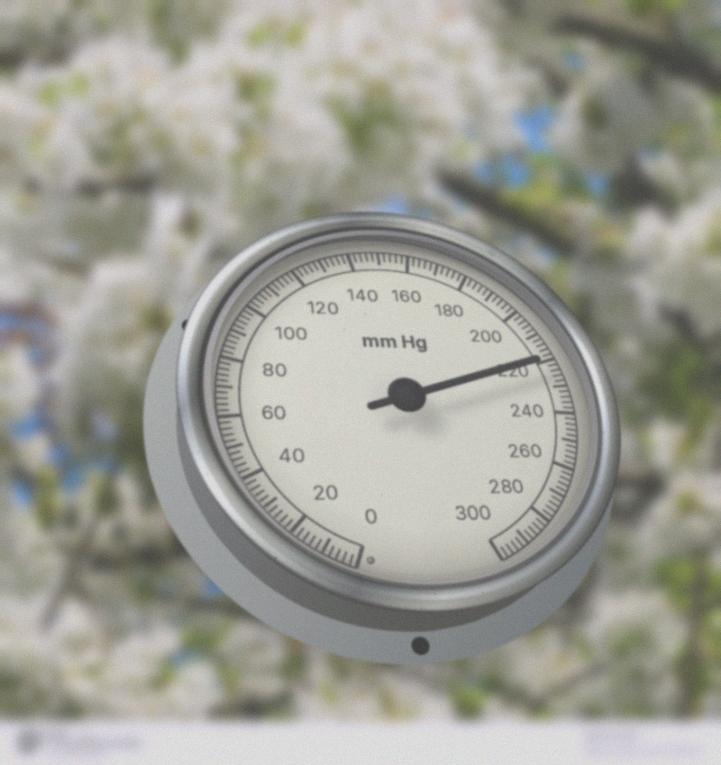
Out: 220
